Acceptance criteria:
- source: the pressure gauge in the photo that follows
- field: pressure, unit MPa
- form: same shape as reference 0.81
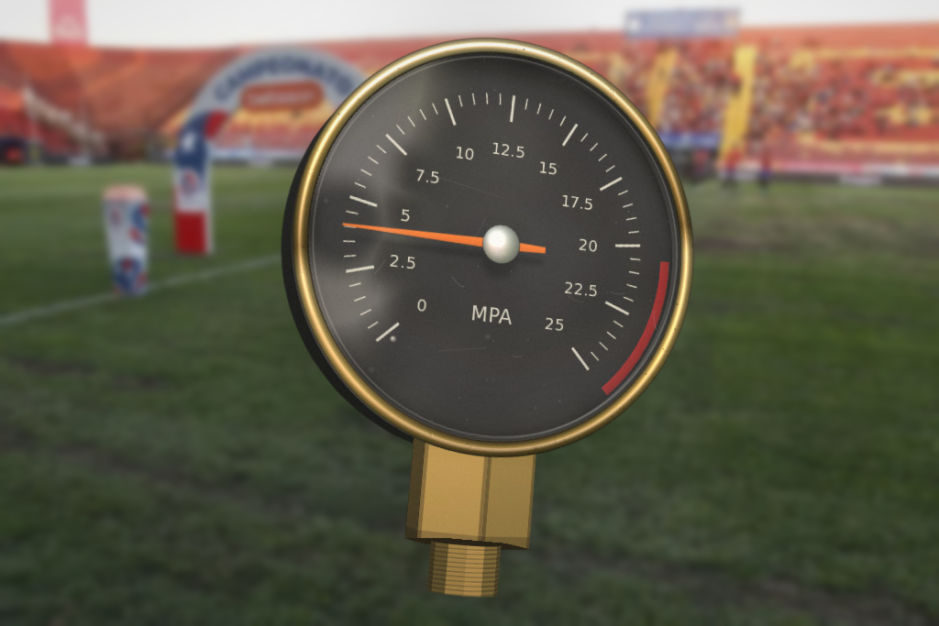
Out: 4
